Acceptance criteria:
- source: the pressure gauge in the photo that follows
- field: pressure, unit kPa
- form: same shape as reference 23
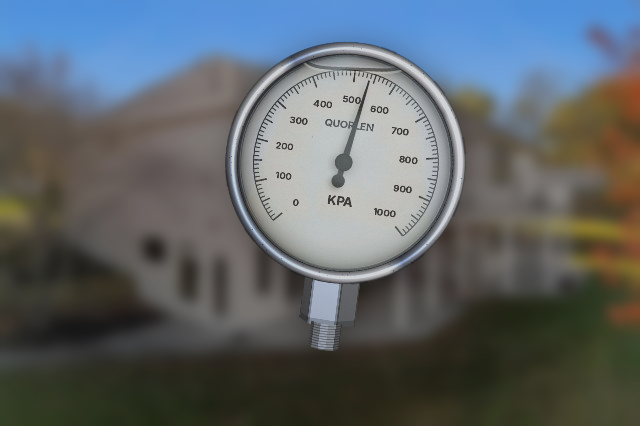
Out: 540
